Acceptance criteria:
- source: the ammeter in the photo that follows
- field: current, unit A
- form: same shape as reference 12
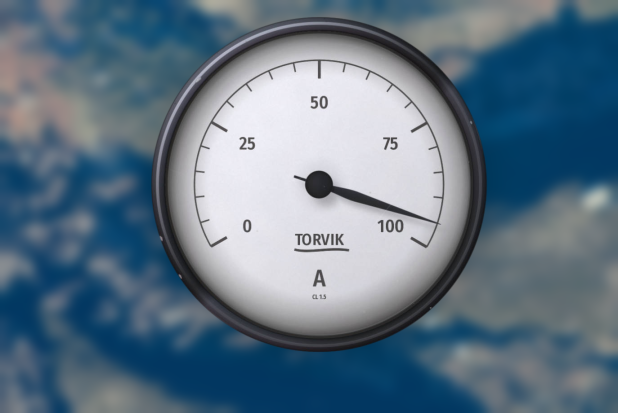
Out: 95
